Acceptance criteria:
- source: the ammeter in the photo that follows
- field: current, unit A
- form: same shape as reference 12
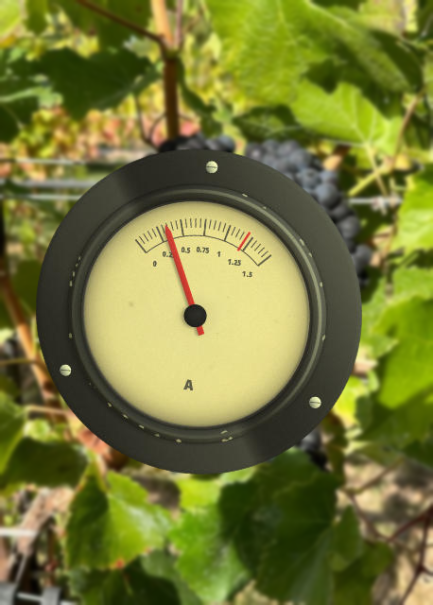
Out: 0.35
